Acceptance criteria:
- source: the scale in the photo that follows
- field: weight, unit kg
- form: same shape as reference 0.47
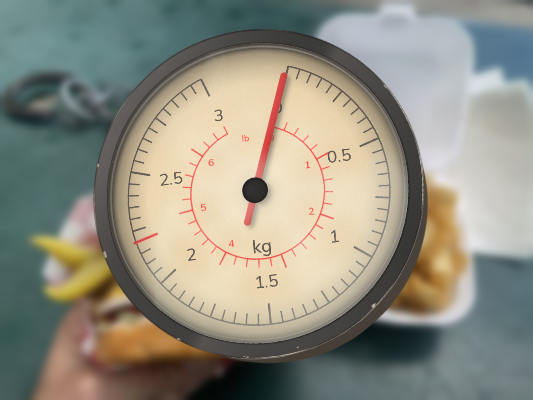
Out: 0
